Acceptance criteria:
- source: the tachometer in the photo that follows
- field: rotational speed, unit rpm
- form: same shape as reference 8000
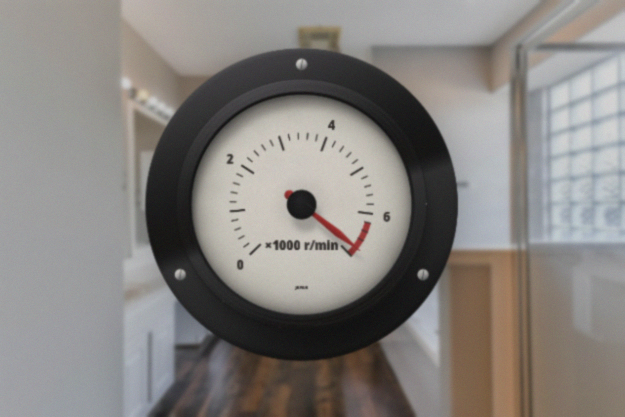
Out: 6800
